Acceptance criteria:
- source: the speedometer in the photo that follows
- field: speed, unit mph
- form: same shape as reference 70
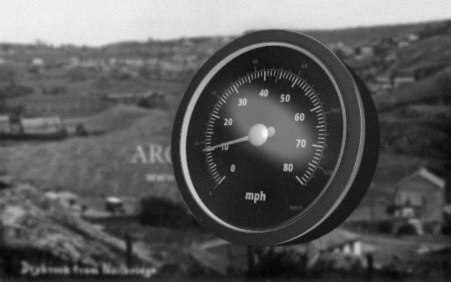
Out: 10
